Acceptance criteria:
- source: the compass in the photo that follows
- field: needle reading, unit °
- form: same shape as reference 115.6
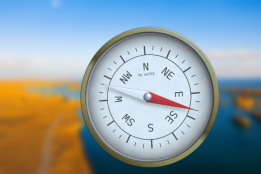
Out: 110
